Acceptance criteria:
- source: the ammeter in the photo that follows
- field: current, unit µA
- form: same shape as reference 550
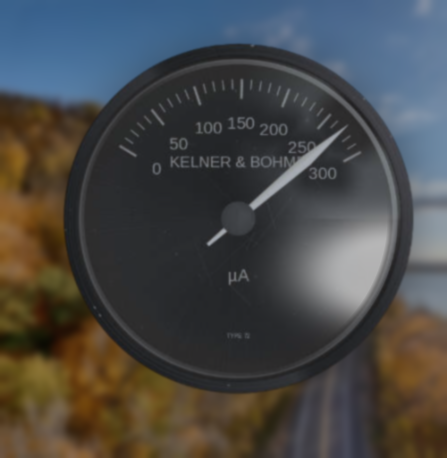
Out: 270
